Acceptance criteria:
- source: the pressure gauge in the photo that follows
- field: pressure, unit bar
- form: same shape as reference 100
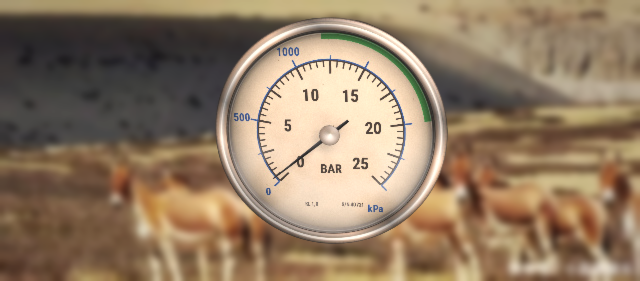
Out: 0.5
